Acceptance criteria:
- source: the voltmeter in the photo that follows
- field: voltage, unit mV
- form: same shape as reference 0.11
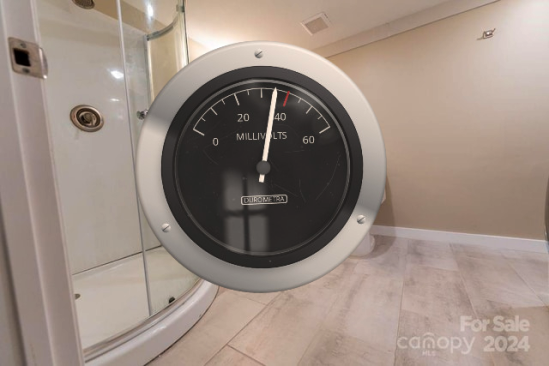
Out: 35
